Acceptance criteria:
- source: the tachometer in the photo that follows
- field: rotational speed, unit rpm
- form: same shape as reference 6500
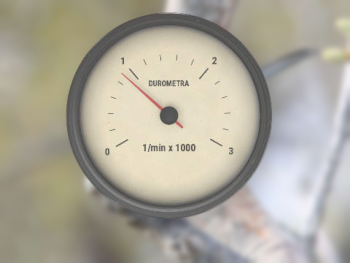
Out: 900
